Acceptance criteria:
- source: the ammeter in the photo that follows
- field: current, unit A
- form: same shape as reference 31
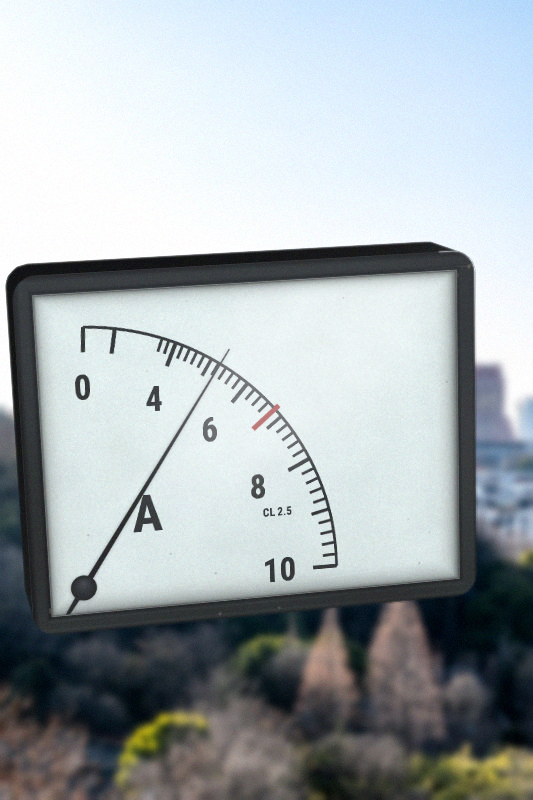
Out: 5.2
